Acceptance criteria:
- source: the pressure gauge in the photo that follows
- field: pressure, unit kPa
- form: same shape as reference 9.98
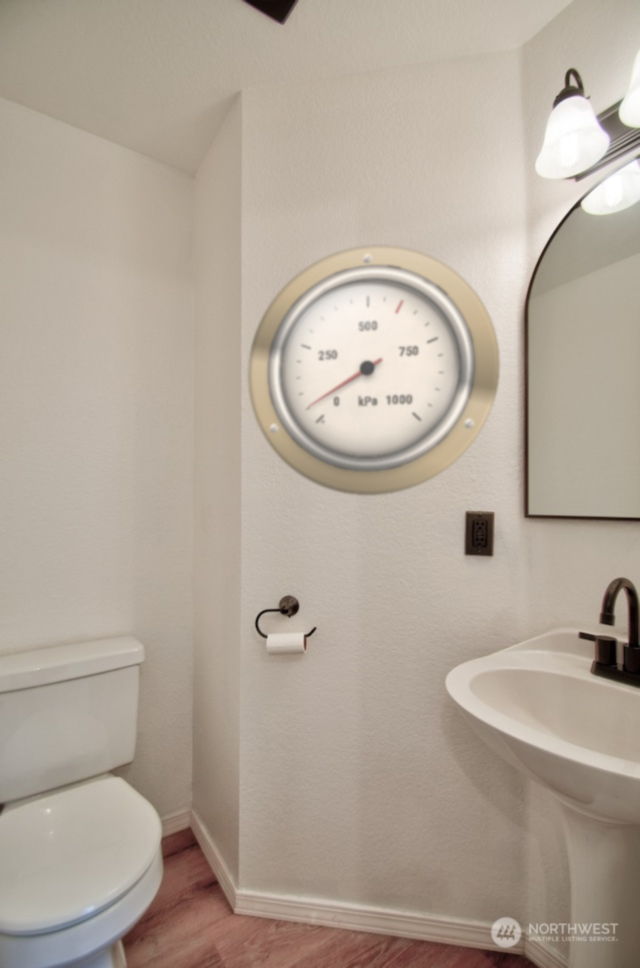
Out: 50
